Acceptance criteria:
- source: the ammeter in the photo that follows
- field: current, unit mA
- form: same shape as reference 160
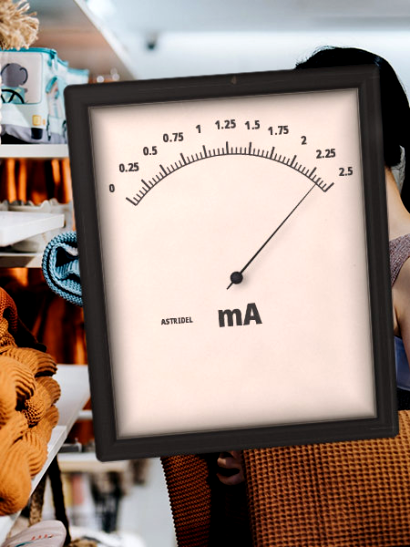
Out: 2.35
